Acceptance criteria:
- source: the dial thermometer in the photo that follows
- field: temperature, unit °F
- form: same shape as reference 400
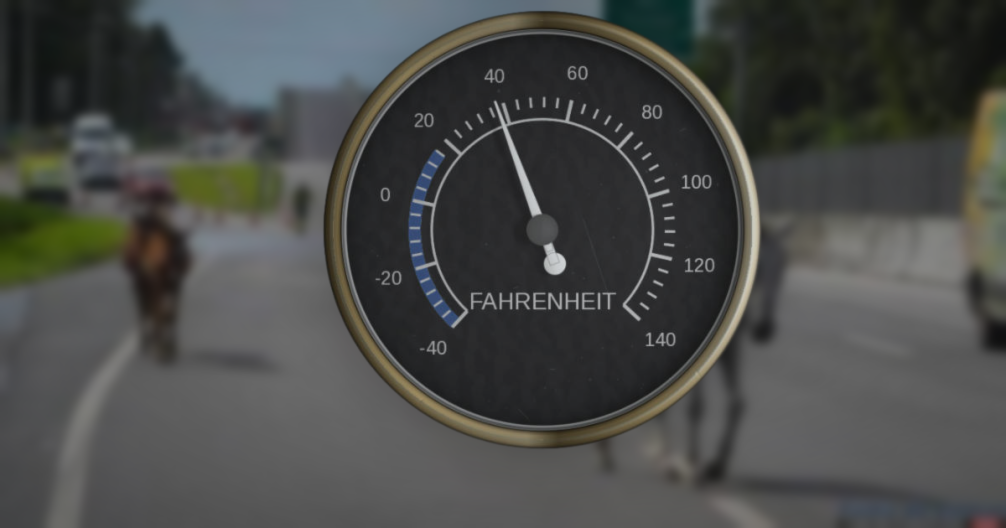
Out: 38
